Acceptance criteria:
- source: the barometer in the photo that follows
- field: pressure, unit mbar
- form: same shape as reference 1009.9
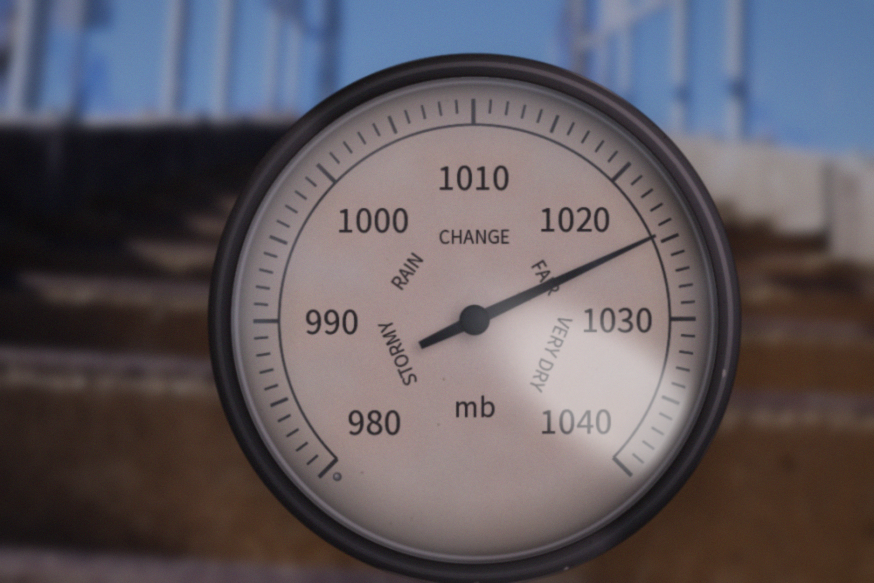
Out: 1024.5
